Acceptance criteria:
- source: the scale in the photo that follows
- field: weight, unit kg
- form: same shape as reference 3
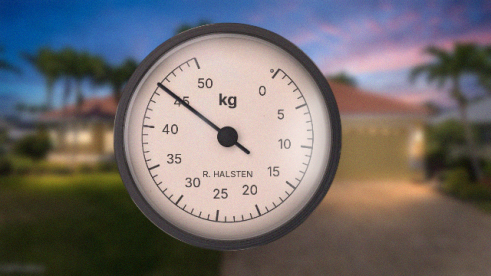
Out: 45
